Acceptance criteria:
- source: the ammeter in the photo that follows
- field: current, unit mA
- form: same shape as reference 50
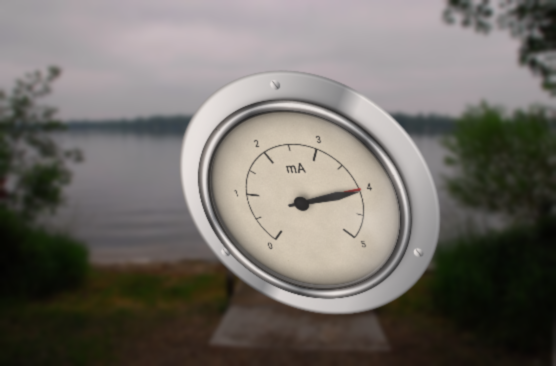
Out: 4
